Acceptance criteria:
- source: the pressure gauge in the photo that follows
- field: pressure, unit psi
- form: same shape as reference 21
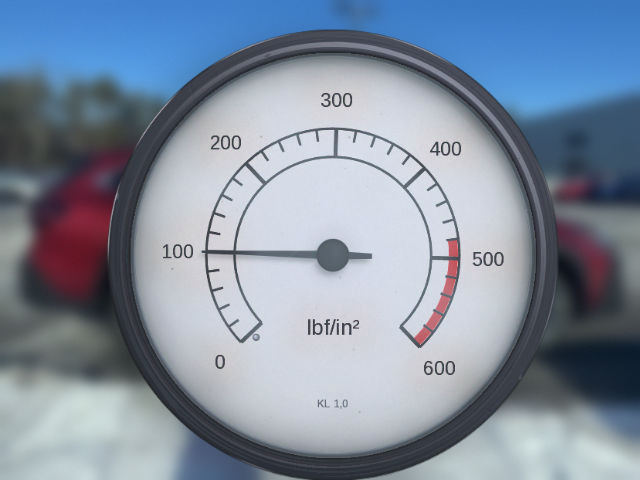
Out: 100
